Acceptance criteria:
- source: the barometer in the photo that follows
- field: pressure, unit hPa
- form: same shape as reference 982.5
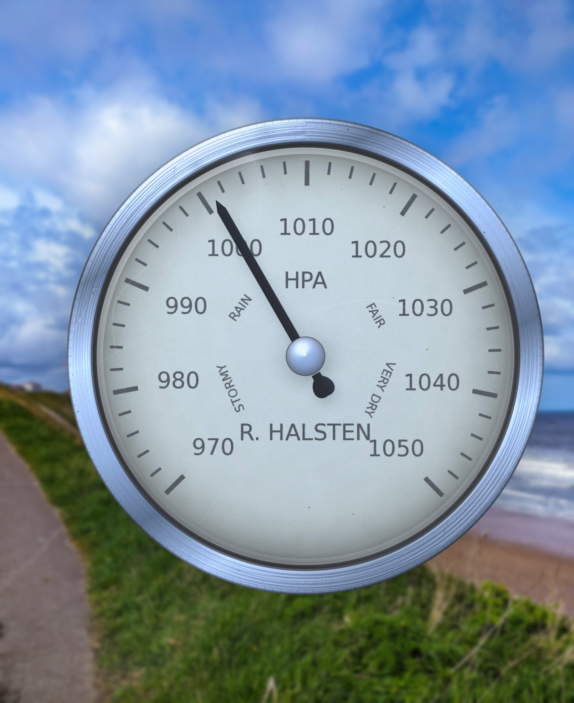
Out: 1001
